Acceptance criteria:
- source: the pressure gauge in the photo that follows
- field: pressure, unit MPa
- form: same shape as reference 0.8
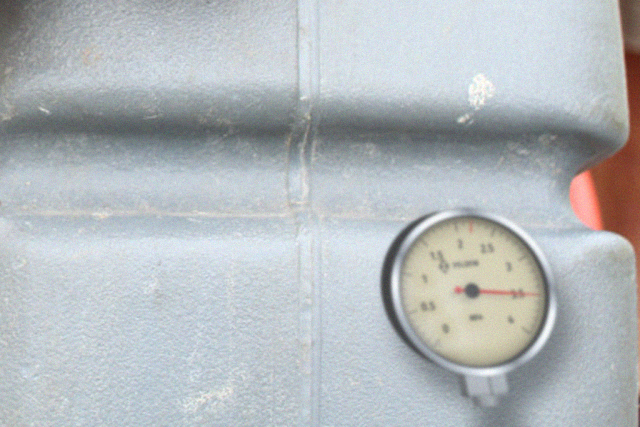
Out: 3.5
